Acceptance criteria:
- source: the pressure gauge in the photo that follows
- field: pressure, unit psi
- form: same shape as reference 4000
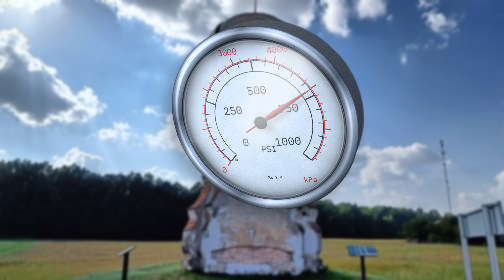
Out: 725
